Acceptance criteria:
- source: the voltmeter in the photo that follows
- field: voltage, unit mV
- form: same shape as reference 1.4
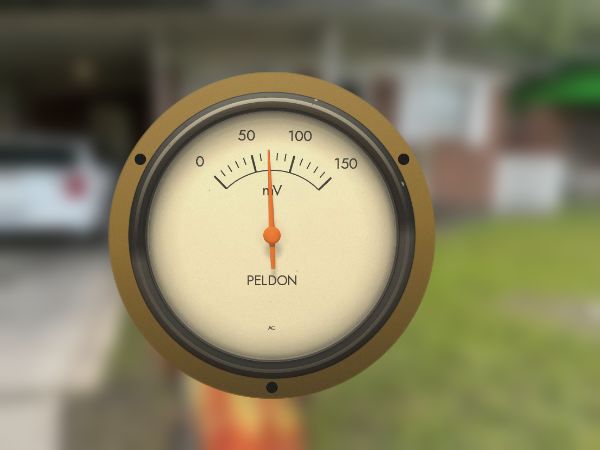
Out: 70
